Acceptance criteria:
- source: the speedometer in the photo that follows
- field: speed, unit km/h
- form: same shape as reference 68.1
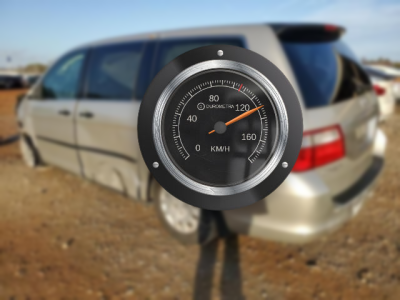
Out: 130
